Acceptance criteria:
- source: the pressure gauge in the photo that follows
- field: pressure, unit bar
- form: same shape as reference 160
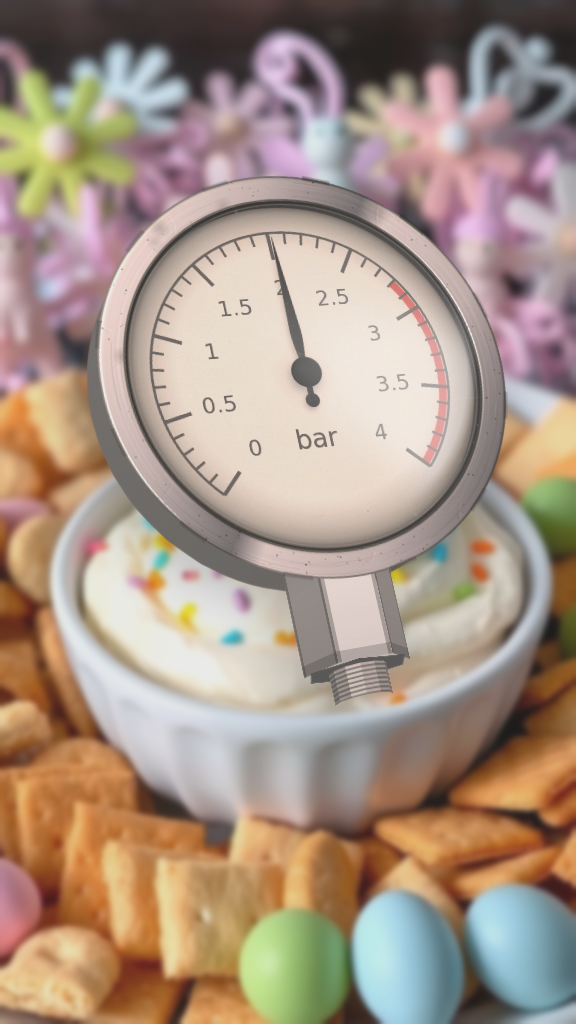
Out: 2
